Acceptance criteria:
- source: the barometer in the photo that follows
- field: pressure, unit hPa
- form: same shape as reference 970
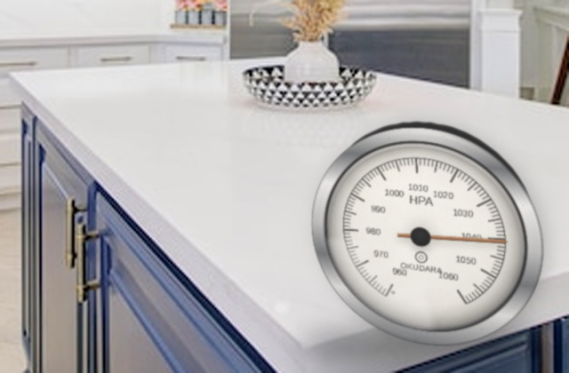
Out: 1040
